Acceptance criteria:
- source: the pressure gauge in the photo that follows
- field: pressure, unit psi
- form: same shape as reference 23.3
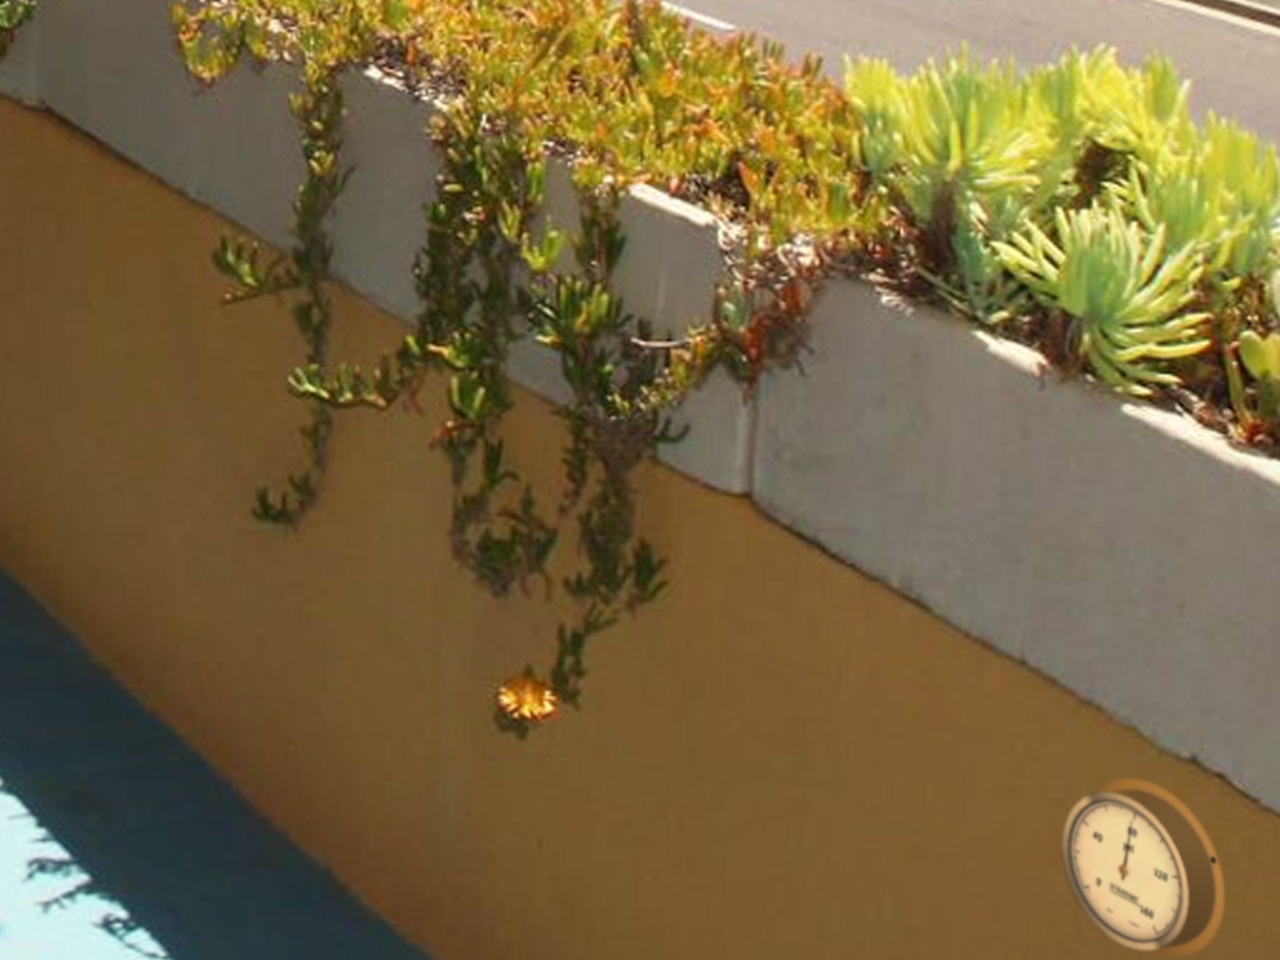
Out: 80
